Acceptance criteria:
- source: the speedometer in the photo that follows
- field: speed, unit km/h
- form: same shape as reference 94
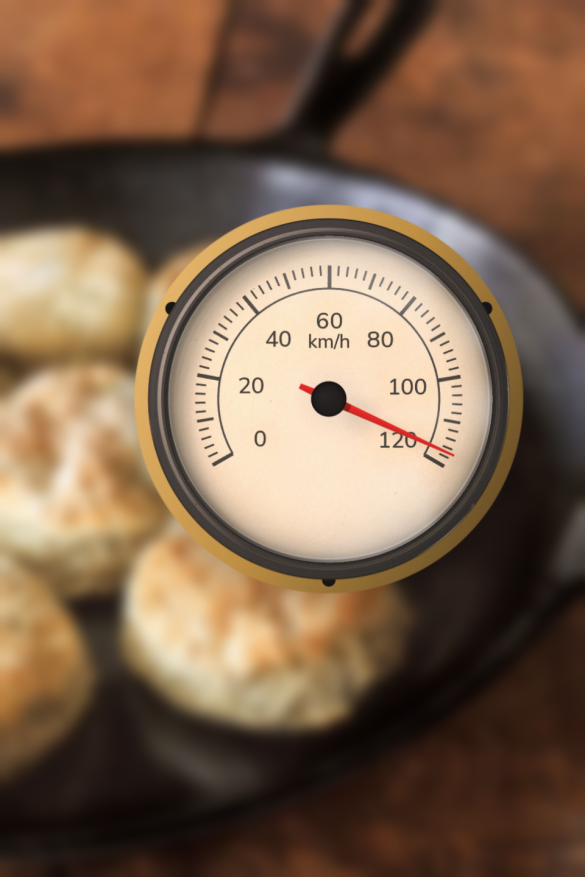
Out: 117
